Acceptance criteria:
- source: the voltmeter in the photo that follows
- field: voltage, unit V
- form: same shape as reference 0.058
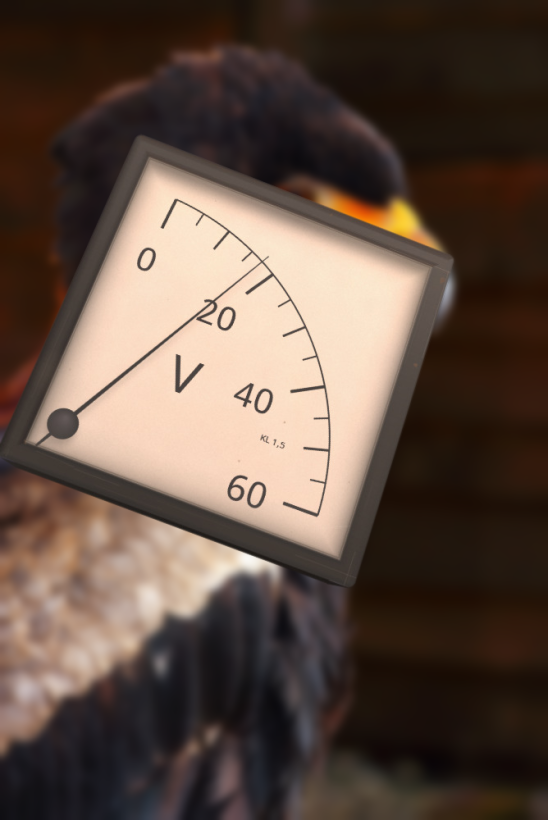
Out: 17.5
